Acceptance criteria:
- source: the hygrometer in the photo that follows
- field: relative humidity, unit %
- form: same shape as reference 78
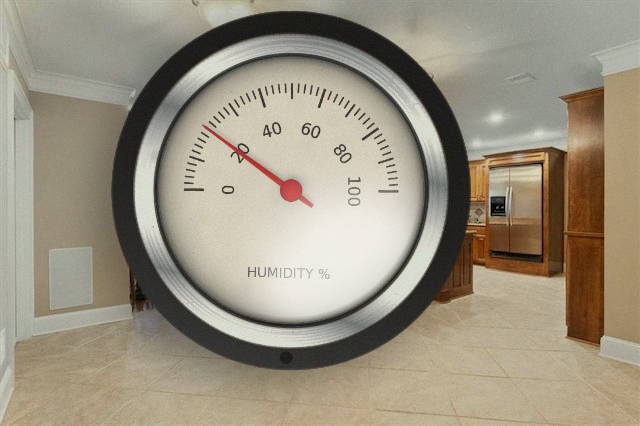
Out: 20
